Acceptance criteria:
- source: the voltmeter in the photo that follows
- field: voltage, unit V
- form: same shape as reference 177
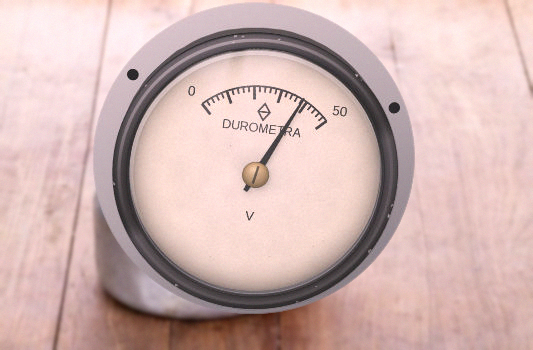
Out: 38
